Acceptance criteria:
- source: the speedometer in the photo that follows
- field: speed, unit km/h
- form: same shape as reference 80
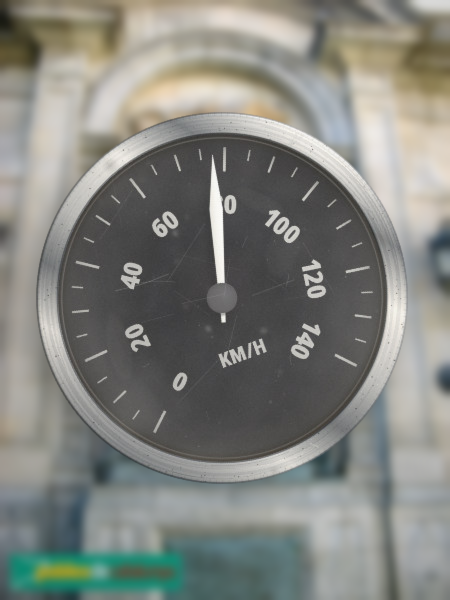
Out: 77.5
